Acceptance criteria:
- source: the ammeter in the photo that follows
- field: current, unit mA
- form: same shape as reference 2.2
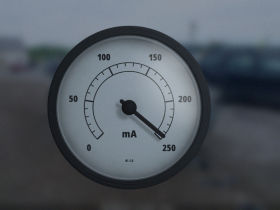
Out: 245
